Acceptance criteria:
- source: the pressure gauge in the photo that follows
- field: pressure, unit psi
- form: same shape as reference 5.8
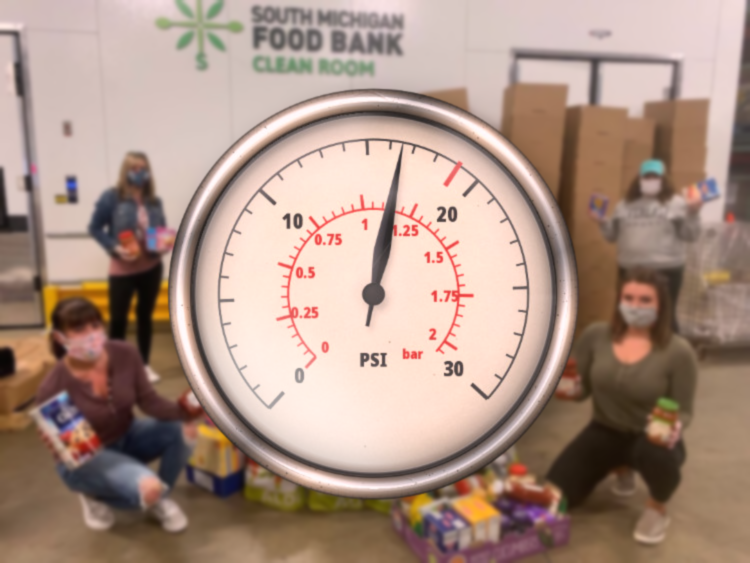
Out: 16.5
